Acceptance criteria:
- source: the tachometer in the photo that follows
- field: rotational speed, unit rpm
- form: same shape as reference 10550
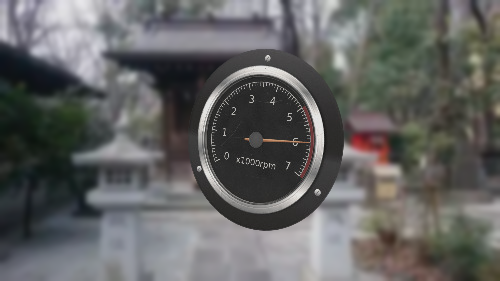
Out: 6000
